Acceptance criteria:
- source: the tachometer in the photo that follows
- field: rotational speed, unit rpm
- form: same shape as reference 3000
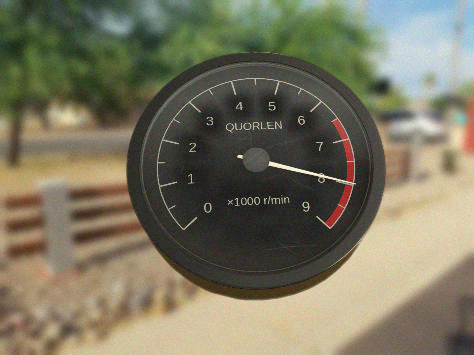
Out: 8000
